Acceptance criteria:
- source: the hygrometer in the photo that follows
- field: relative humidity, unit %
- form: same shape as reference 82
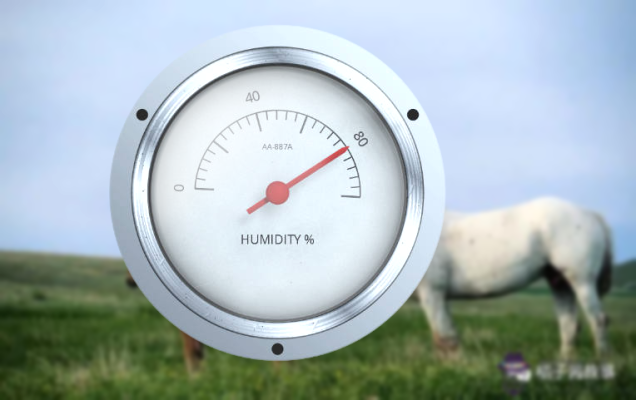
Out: 80
